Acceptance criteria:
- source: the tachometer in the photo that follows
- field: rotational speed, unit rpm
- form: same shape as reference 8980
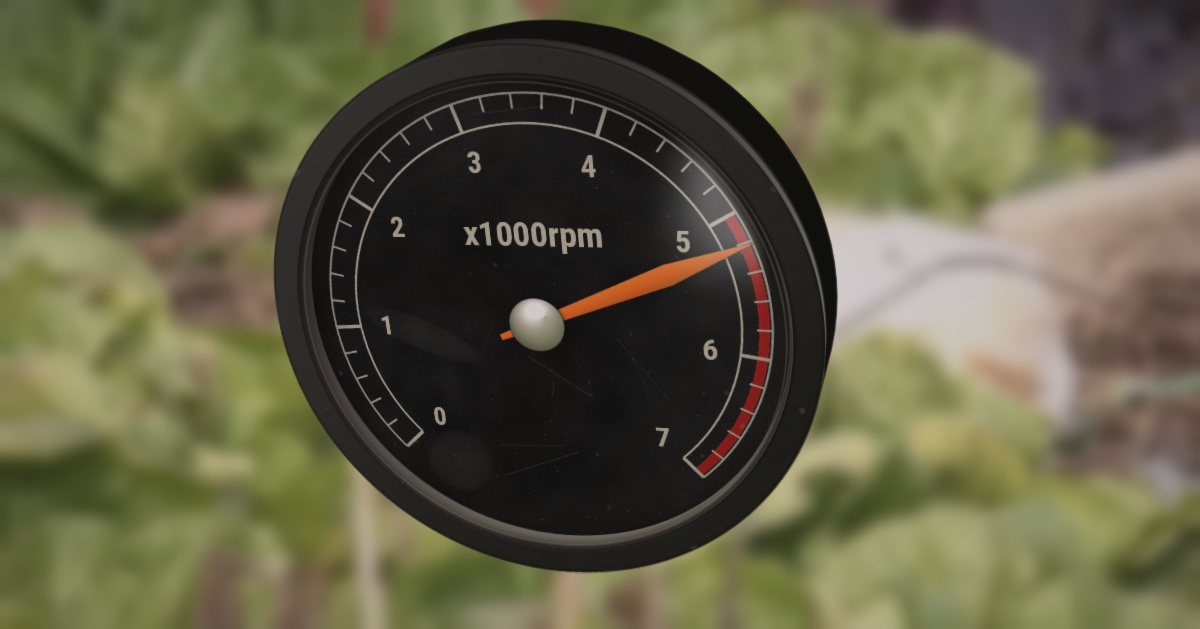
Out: 5200
